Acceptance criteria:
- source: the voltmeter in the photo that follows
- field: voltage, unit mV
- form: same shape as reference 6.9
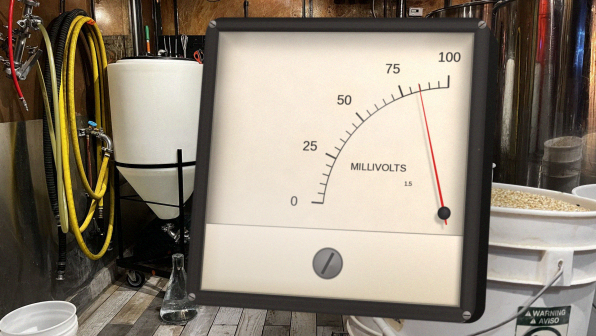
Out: 85
